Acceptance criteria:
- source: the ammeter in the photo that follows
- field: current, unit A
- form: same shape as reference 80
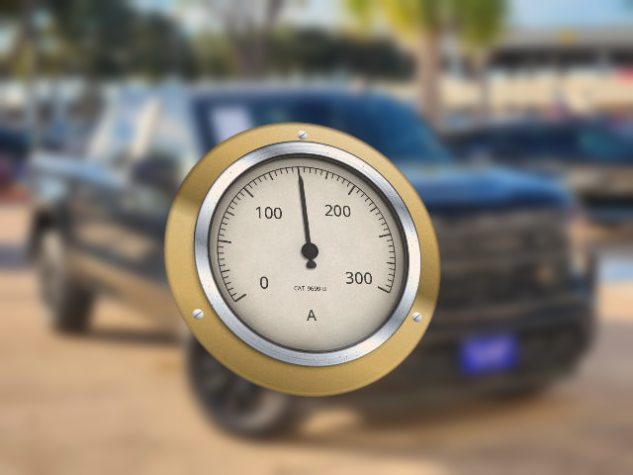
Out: 150
